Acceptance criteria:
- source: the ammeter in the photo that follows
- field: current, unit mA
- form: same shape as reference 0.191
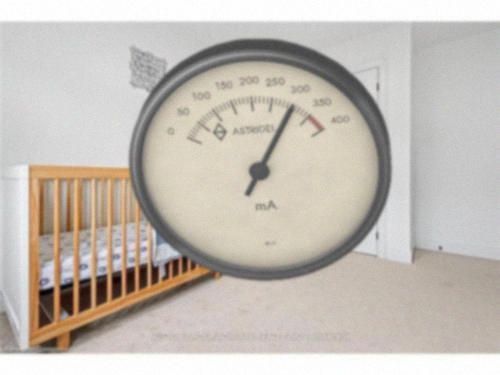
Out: 300
